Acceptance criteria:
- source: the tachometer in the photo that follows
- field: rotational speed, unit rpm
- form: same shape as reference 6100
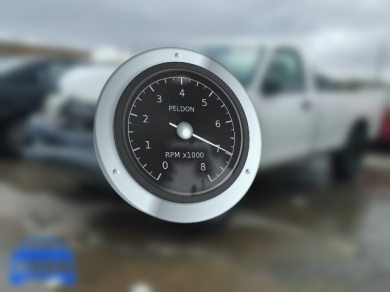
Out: 7000
